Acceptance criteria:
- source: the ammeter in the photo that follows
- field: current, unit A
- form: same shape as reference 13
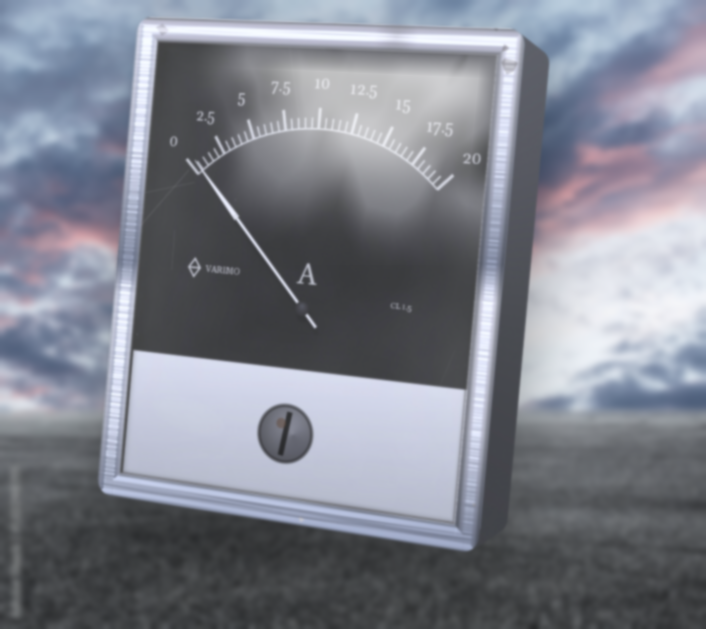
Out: 0.5
